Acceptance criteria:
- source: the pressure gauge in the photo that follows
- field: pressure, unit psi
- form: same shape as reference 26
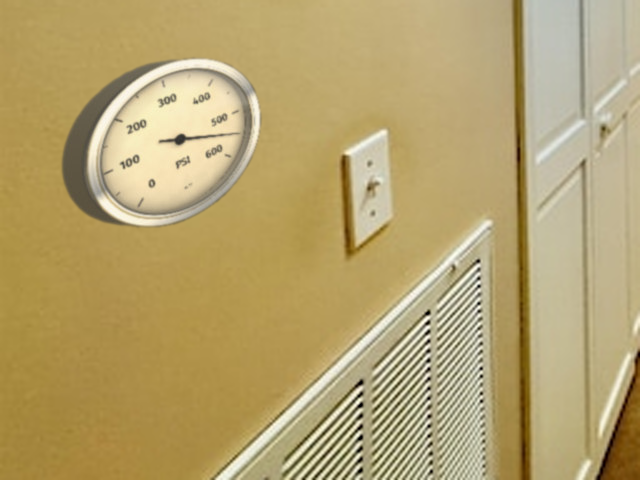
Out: 550
